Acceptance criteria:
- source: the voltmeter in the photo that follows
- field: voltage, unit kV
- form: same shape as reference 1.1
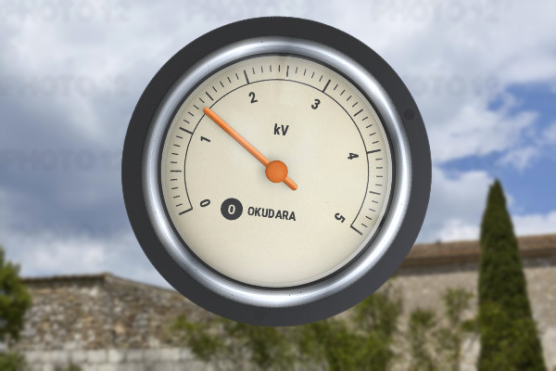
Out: 1.35
